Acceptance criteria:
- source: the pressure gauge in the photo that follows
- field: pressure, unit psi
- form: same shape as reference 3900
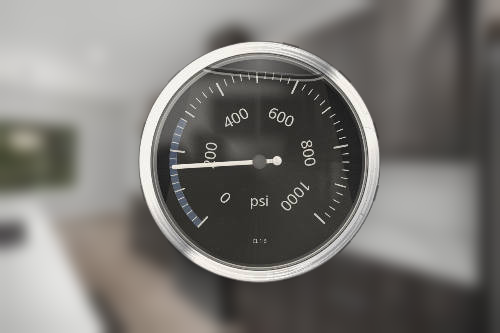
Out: 160
